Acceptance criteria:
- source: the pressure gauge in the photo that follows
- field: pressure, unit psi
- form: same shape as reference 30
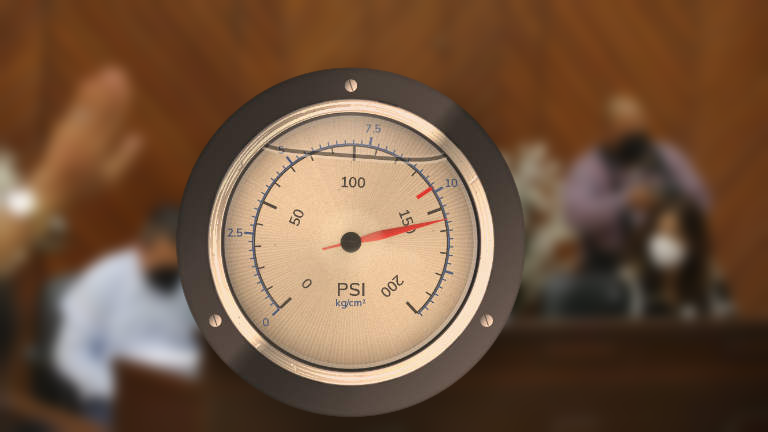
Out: 155
